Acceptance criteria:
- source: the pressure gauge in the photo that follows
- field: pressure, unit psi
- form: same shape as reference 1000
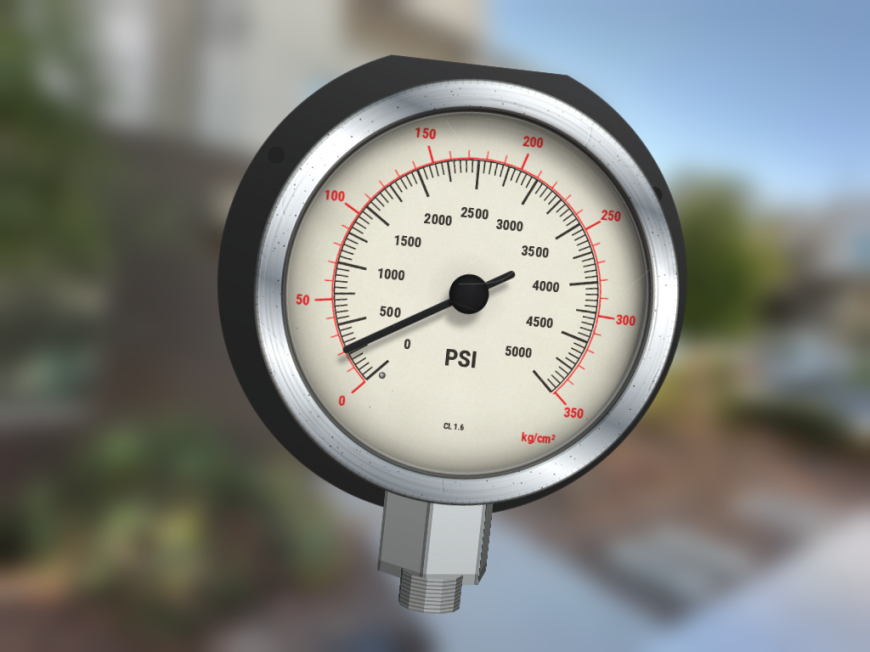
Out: 300
